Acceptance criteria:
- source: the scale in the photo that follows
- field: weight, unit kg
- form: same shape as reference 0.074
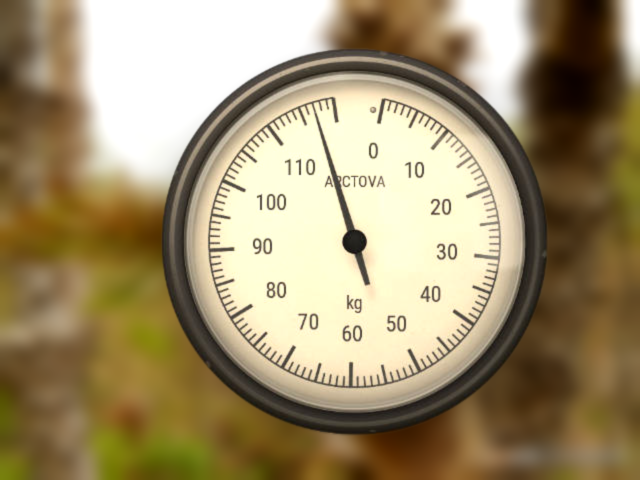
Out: 117
